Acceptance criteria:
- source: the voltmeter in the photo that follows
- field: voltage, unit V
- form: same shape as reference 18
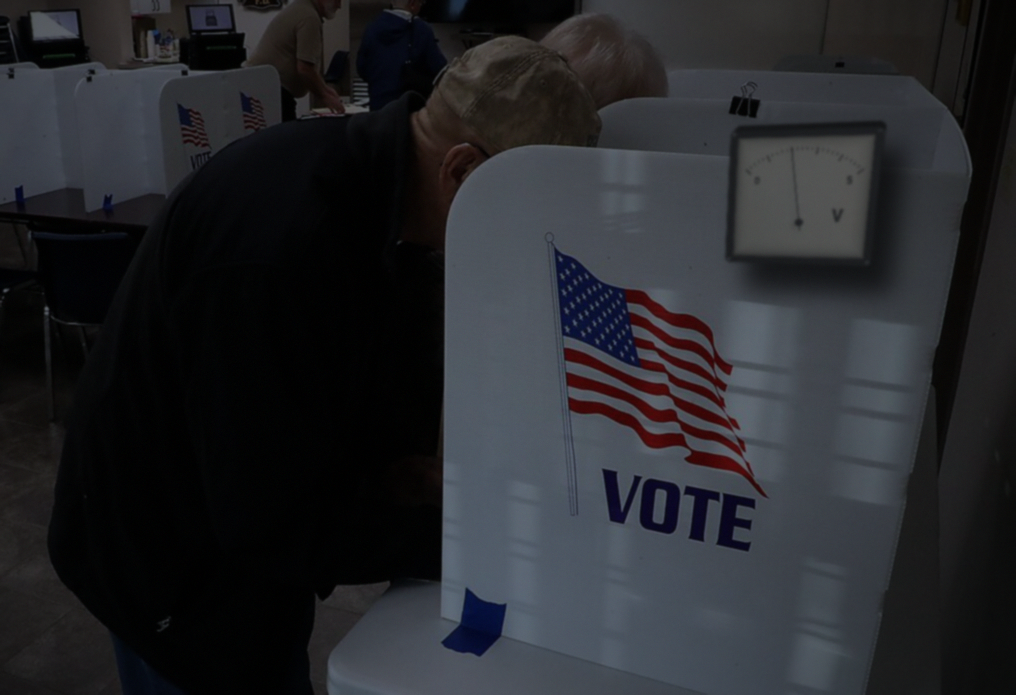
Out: 2
